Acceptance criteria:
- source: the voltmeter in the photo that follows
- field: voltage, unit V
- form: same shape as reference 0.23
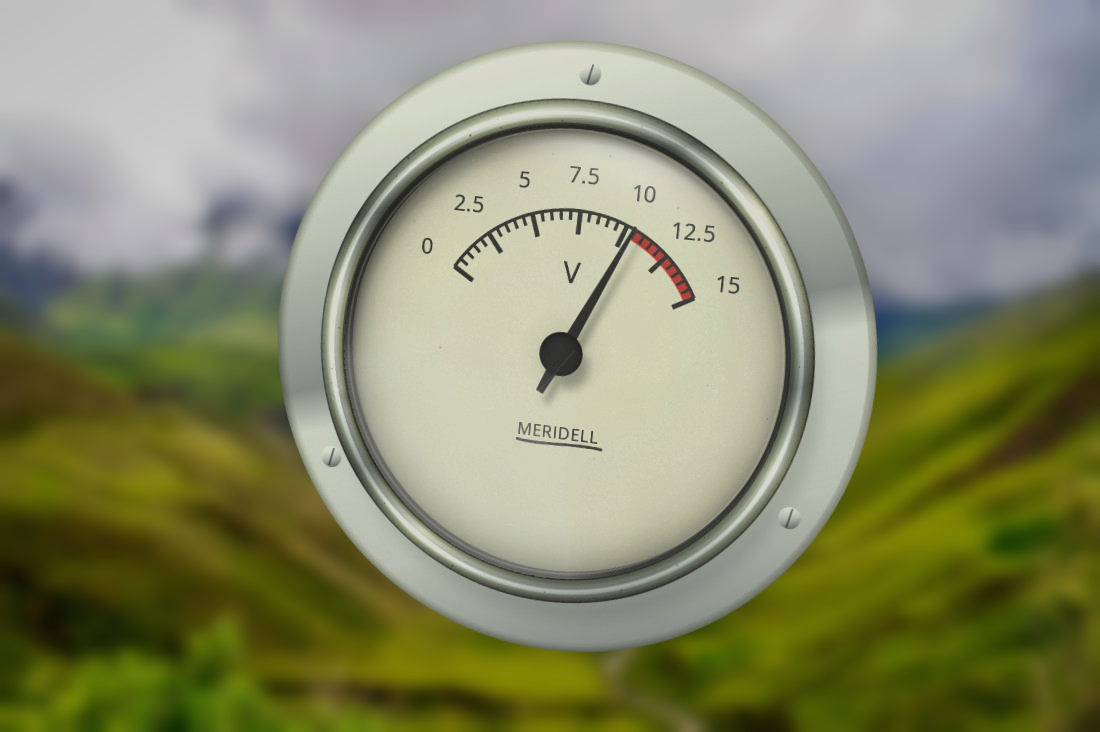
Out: 10.5
